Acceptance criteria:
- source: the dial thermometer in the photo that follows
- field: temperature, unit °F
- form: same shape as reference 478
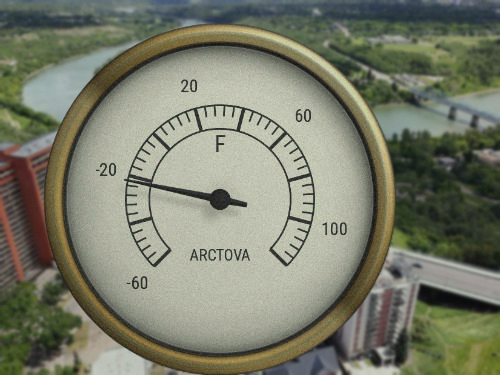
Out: -22
